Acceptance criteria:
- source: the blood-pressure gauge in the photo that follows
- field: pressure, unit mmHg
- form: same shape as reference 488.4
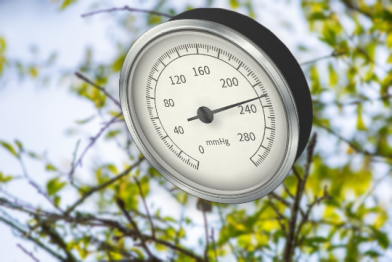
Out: 230
